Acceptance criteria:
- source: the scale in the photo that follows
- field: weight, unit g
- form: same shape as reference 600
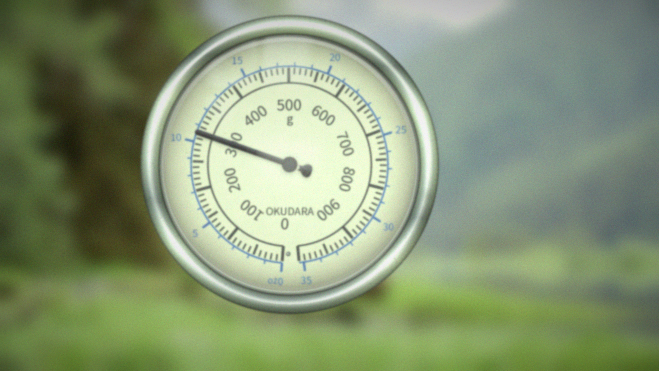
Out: 300
